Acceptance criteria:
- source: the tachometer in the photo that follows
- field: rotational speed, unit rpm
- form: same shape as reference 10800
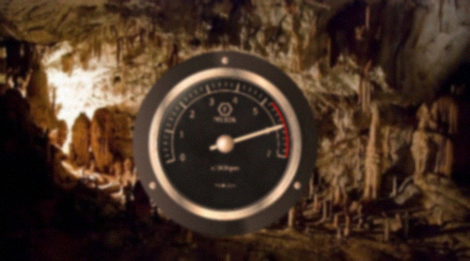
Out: 6000
